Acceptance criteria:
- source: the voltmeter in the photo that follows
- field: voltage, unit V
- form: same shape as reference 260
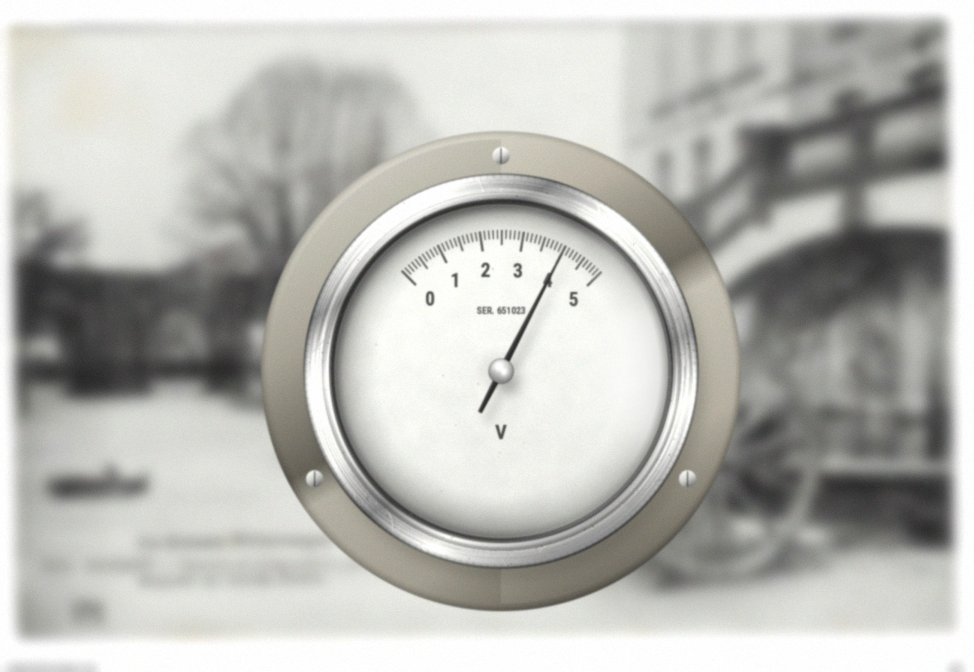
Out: 4
